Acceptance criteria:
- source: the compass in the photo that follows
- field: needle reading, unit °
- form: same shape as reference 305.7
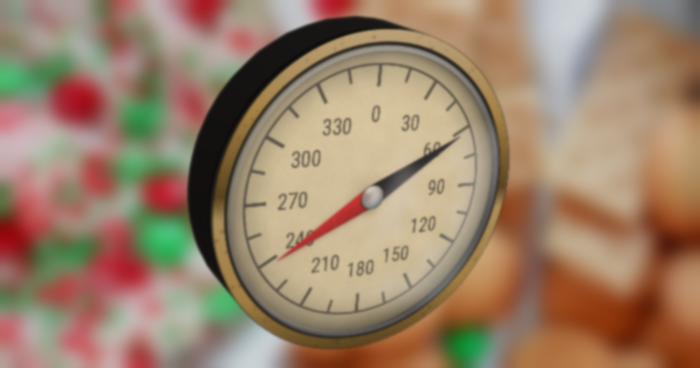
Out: 240
